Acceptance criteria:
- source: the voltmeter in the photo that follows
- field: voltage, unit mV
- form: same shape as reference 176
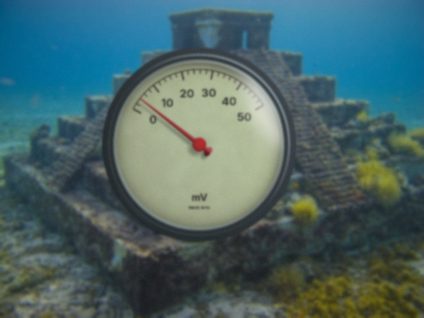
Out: 4
